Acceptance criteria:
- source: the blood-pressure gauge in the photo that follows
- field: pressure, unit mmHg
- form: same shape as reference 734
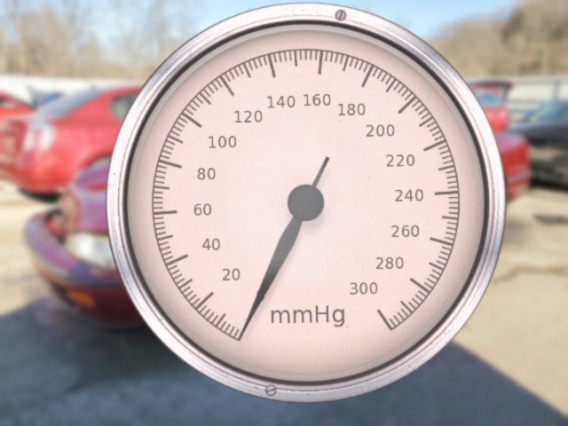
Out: 0
